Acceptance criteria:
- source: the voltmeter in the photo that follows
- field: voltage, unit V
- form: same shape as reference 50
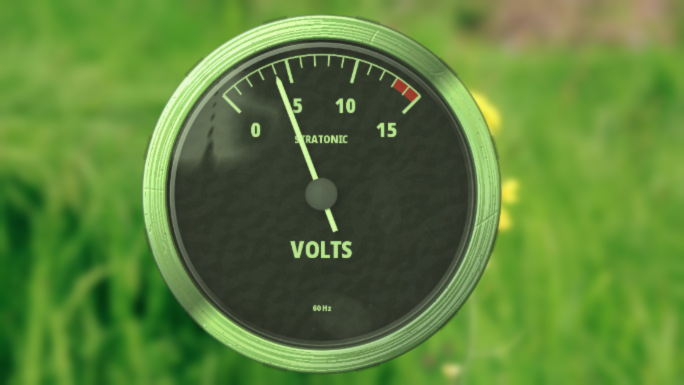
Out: 4
